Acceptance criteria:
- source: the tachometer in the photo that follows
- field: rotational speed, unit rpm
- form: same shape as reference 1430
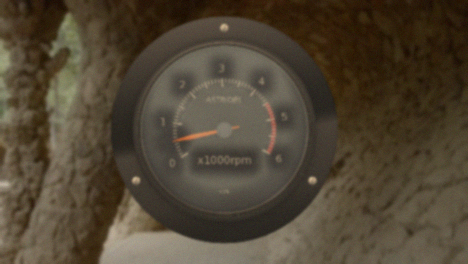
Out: 500
